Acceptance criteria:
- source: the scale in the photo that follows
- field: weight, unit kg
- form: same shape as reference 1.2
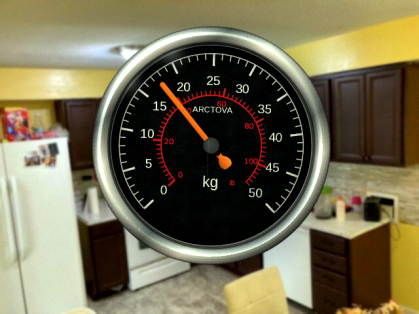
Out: 17.5
